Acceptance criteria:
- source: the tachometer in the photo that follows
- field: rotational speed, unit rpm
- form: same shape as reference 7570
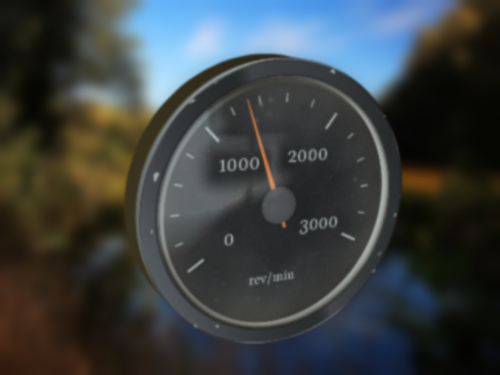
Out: 1300
